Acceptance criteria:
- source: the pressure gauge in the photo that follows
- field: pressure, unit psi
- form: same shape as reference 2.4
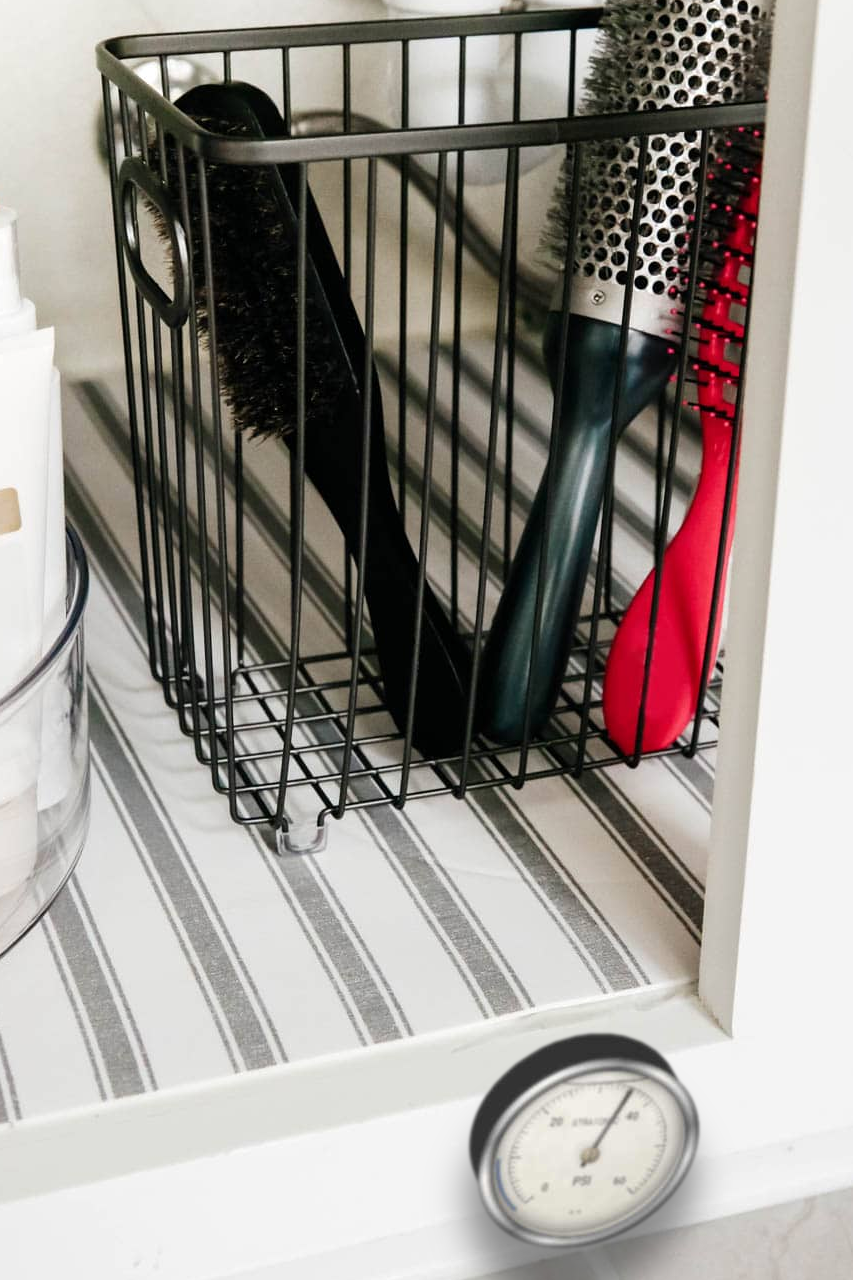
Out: 35
